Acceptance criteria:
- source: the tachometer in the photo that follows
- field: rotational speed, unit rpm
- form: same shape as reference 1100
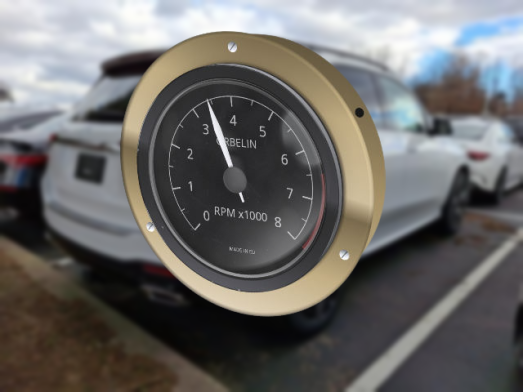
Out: 3500
